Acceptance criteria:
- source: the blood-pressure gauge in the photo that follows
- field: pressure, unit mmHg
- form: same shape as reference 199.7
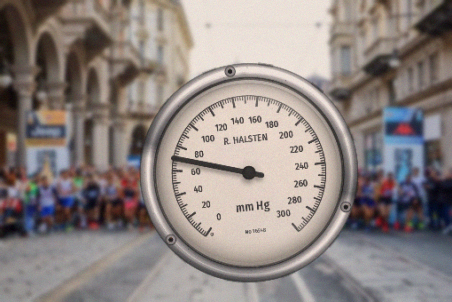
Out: 70
